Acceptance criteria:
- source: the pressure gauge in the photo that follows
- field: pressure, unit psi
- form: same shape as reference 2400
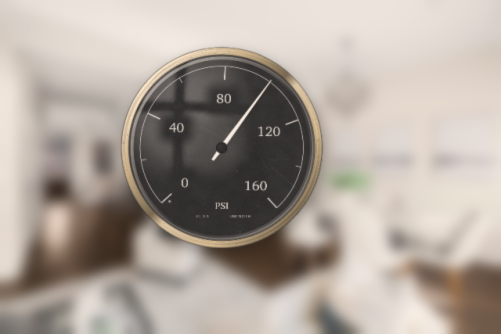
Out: 100
